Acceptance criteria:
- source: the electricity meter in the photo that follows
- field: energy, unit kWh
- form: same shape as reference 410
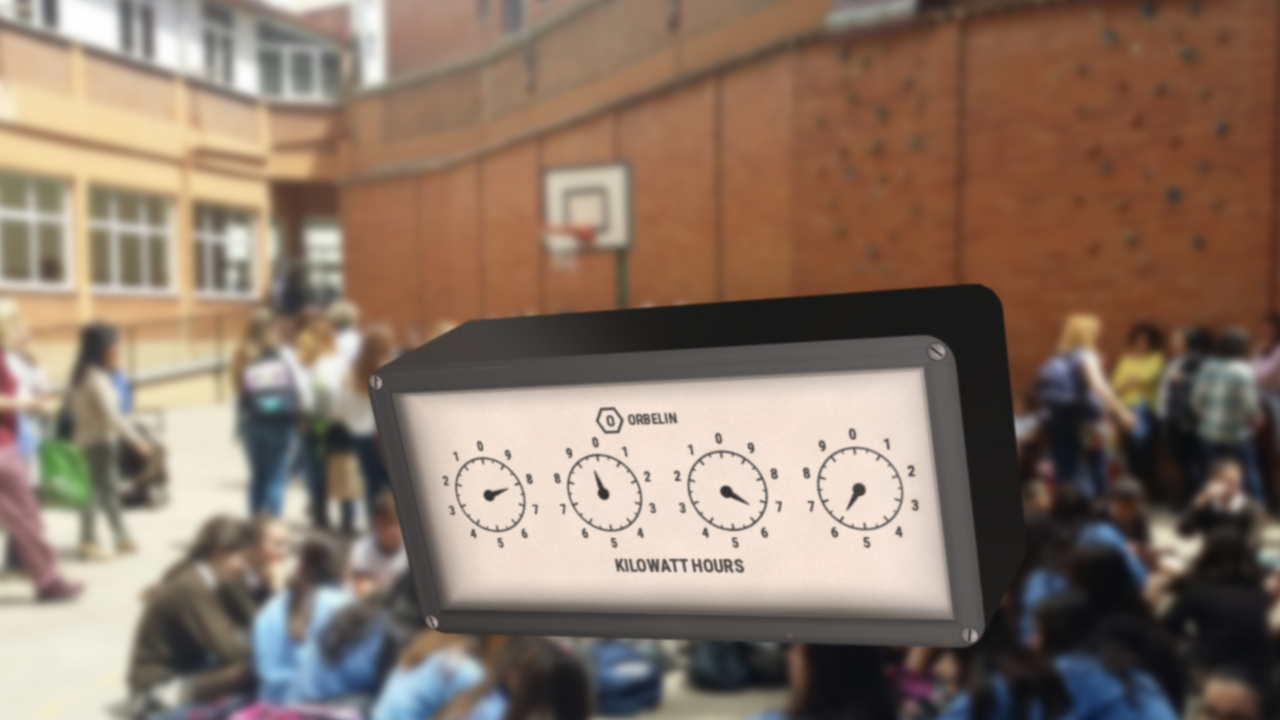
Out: 7966
